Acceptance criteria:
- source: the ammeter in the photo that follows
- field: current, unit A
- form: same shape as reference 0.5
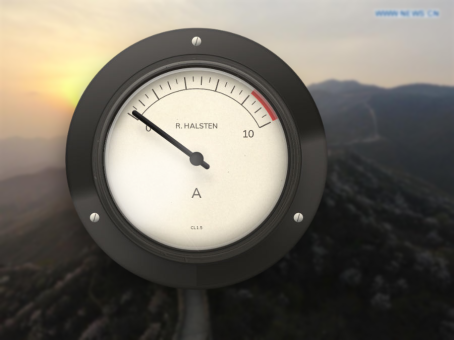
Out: 0.25
